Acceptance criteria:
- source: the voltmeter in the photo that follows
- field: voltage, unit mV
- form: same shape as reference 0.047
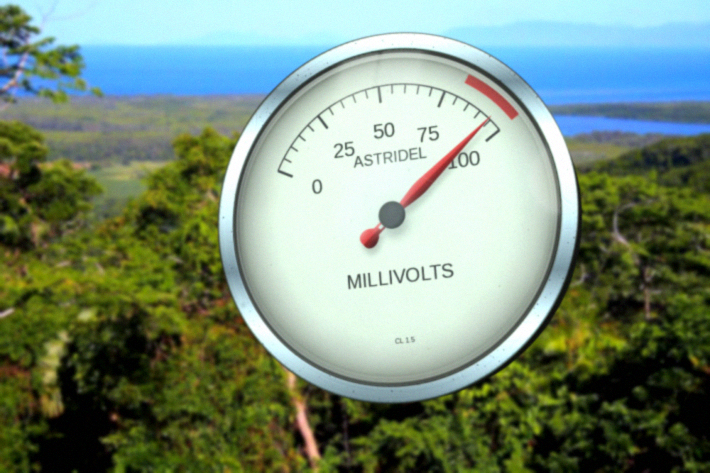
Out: 95
